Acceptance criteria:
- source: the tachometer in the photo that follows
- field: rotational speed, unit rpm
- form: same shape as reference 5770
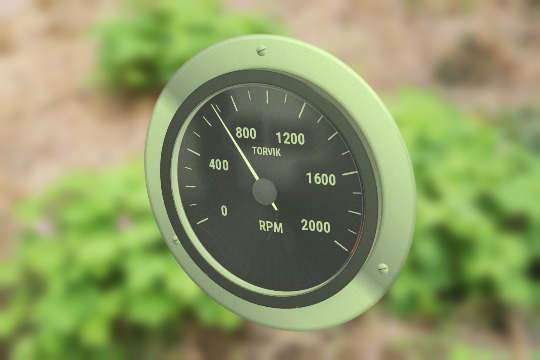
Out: 700
